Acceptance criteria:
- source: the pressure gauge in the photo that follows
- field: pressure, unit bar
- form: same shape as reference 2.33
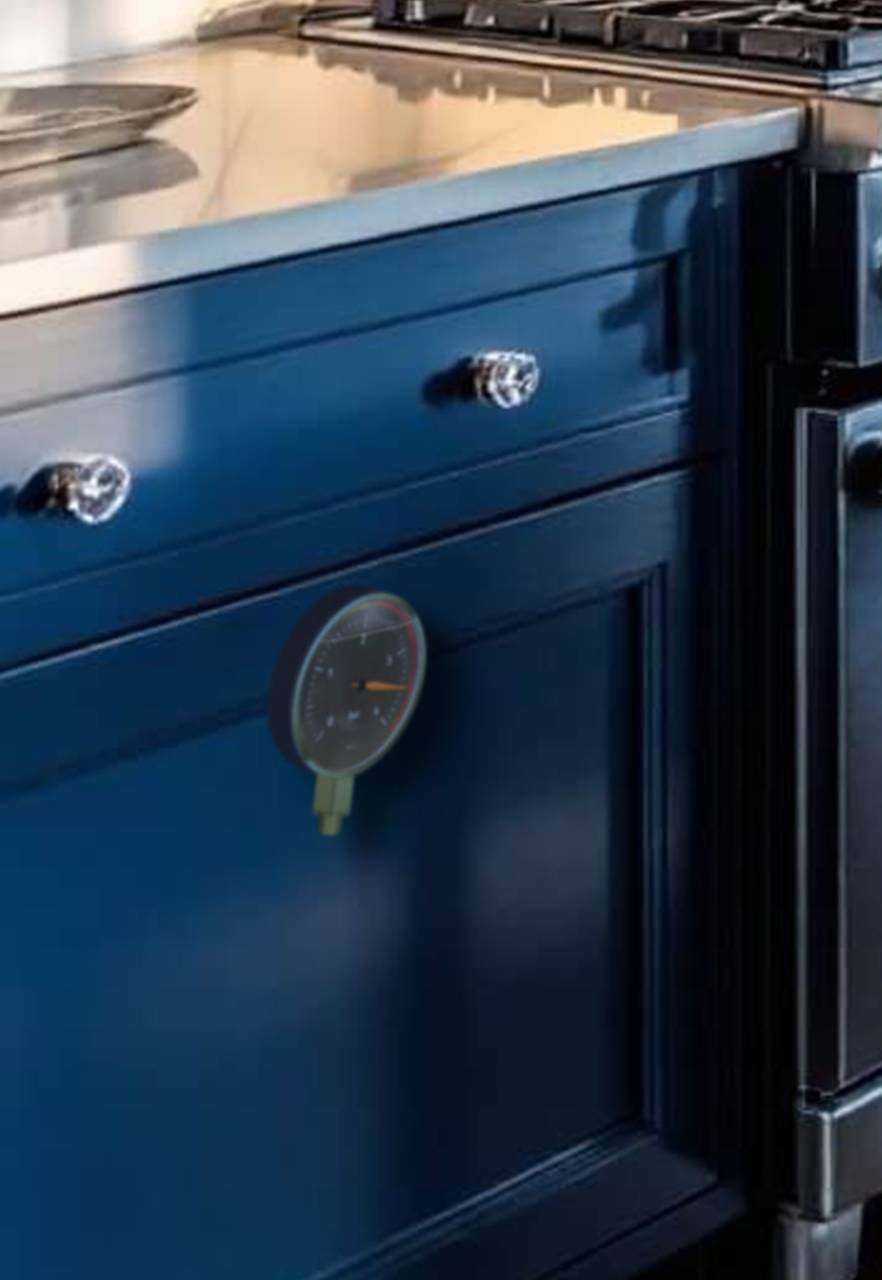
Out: 3.5
